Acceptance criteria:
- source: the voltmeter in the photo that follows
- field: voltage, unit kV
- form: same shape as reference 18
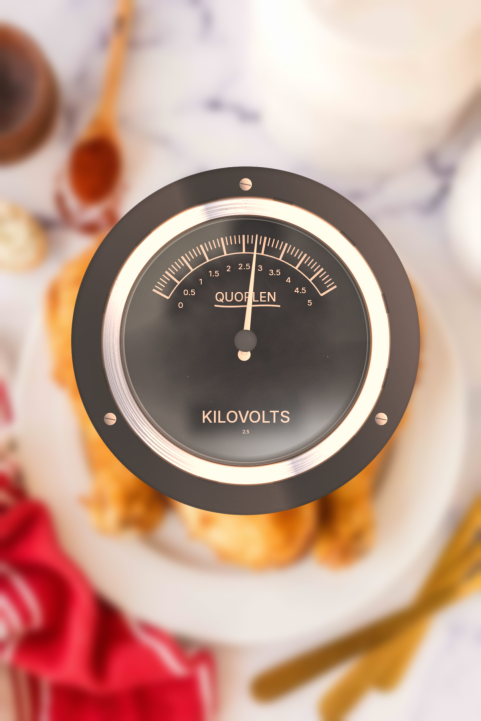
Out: 2.8
